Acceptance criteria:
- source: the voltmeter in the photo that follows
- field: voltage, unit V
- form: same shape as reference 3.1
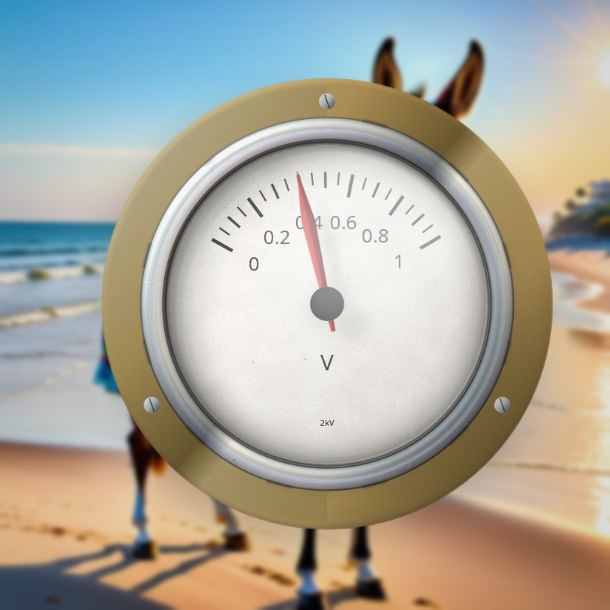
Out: 0.4
